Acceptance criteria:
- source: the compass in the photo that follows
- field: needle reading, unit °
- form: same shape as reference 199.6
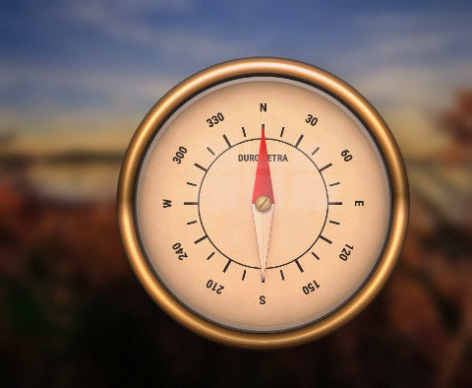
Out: 0
